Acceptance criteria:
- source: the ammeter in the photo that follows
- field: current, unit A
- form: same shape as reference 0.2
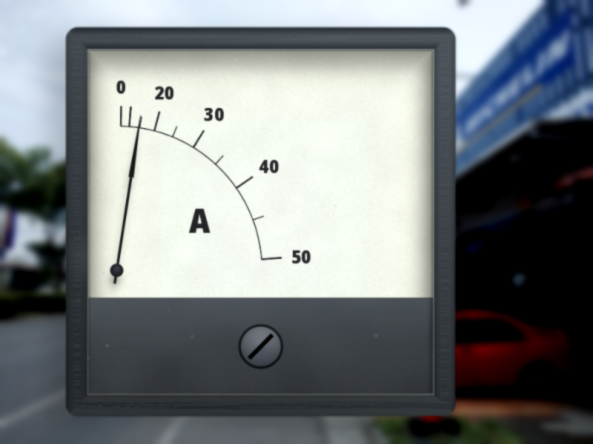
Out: 15
